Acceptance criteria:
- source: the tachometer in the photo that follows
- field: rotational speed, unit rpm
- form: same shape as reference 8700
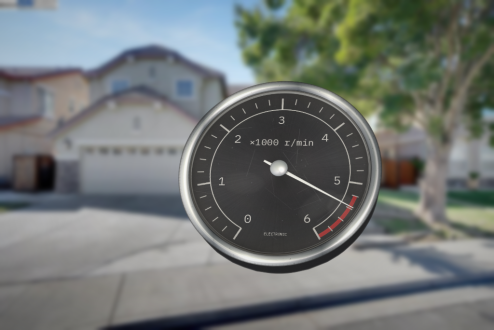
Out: 5400
